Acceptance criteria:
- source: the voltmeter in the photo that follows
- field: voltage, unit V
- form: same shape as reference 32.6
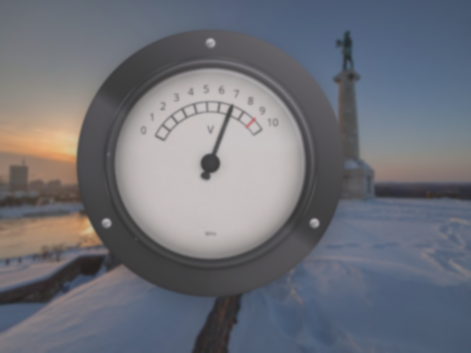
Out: 7
